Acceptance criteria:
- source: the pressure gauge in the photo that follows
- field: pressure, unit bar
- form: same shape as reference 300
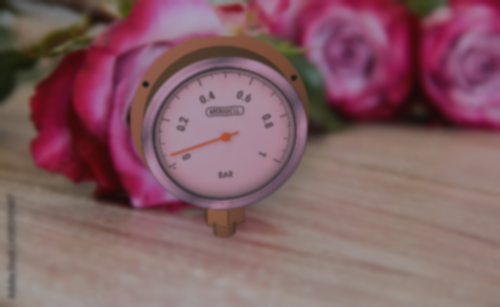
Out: 0.05
